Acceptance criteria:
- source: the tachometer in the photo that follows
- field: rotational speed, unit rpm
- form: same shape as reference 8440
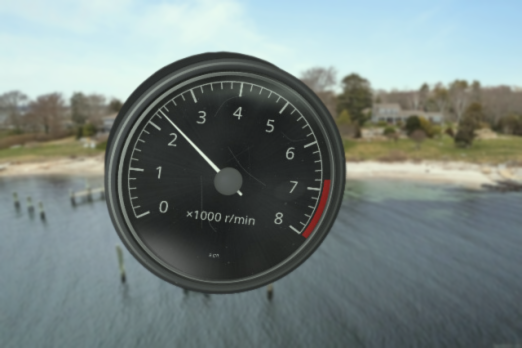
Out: 2300
